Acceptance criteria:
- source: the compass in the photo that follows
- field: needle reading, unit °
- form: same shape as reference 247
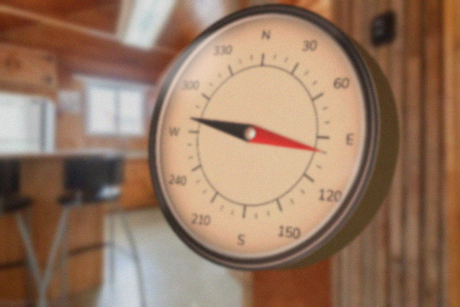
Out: 100
